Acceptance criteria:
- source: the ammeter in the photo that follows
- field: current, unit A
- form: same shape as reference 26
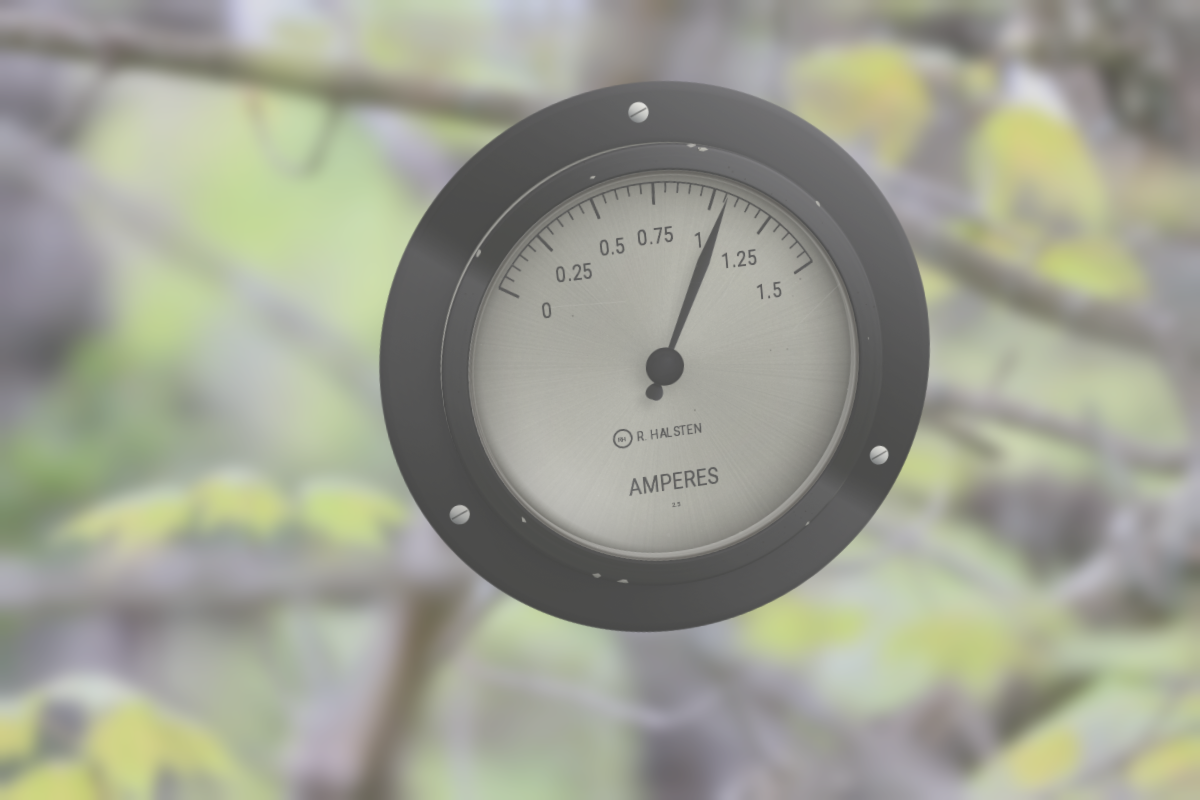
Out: 1.05
